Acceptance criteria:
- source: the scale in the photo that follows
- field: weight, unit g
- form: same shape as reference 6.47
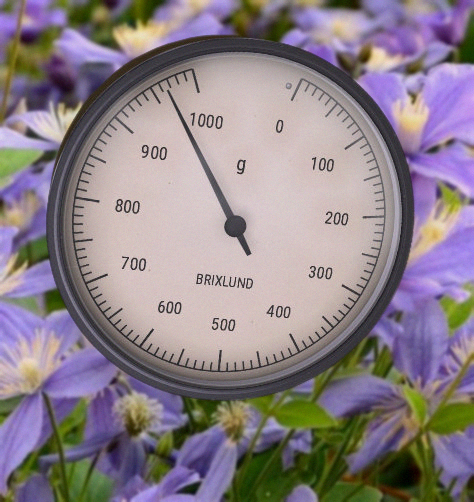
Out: 965
